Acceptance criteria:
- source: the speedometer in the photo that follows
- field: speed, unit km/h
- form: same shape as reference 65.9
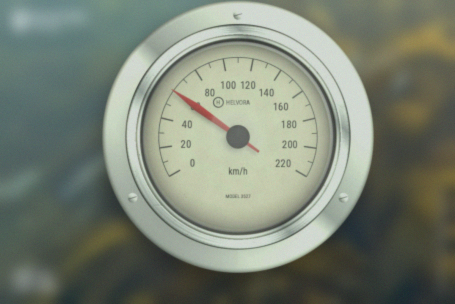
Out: 60
